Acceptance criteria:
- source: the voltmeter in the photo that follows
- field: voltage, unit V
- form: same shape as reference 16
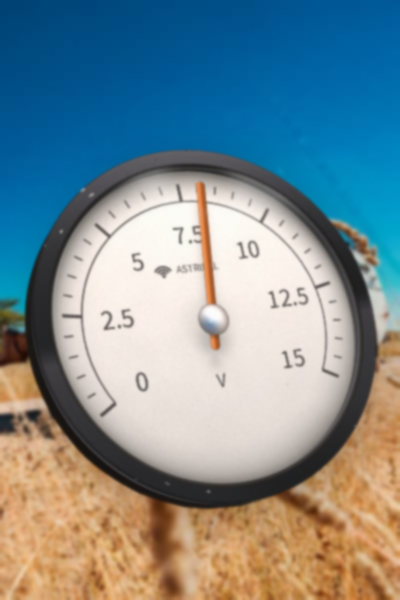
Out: 8
